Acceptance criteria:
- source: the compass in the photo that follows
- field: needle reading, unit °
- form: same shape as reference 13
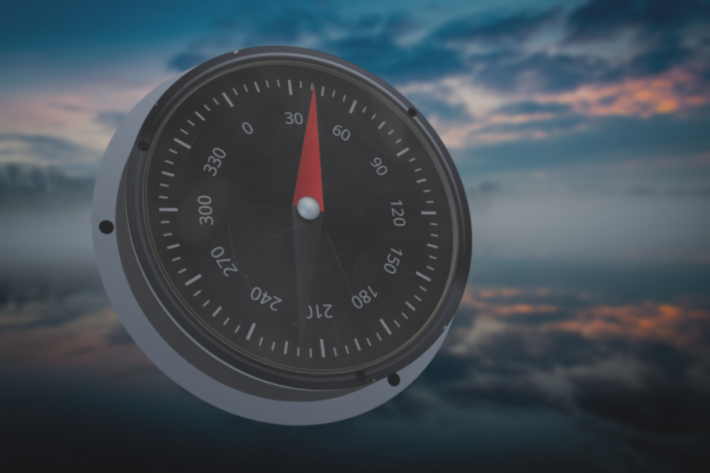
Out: 40
